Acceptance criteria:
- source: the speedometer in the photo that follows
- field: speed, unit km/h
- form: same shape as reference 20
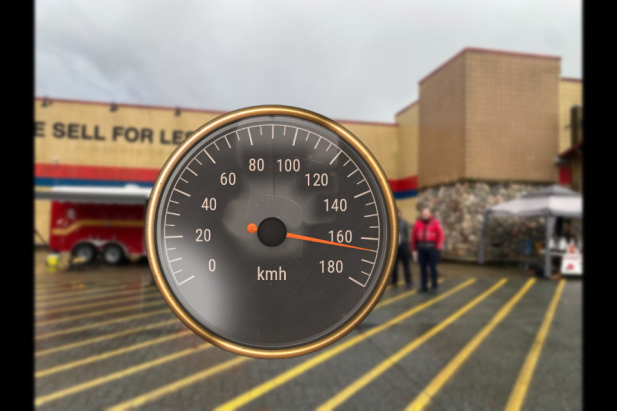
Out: 165
